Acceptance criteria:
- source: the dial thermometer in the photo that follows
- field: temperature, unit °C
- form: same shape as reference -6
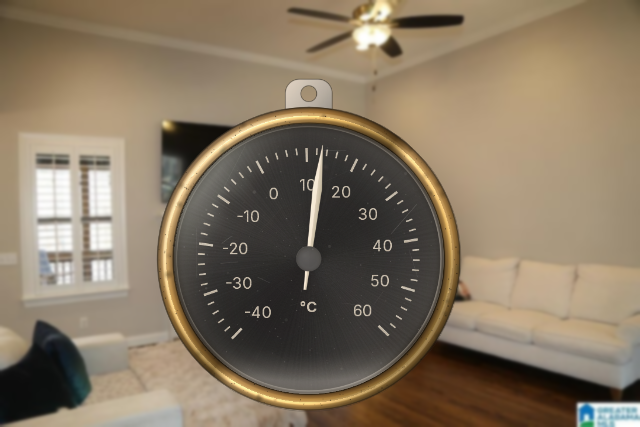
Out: 13
